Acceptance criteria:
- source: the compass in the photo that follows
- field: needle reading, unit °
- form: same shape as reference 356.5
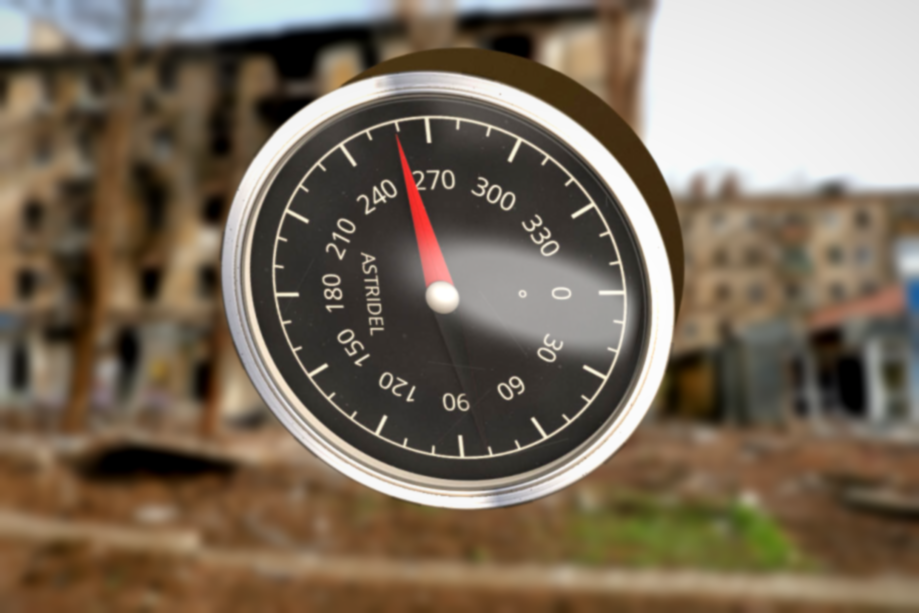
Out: 260
